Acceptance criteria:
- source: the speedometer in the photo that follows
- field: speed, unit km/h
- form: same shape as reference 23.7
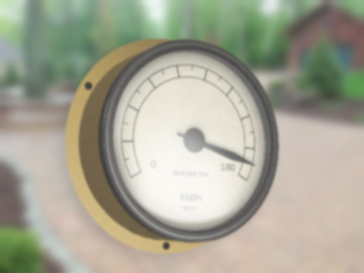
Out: 170
